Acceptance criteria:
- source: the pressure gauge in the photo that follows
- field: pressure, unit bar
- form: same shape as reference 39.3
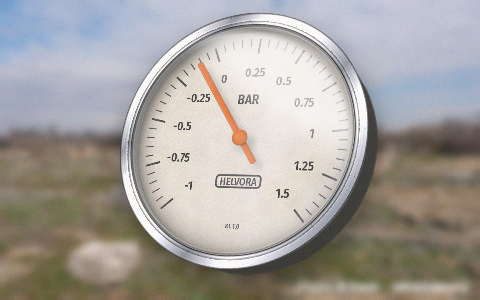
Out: -0.1
